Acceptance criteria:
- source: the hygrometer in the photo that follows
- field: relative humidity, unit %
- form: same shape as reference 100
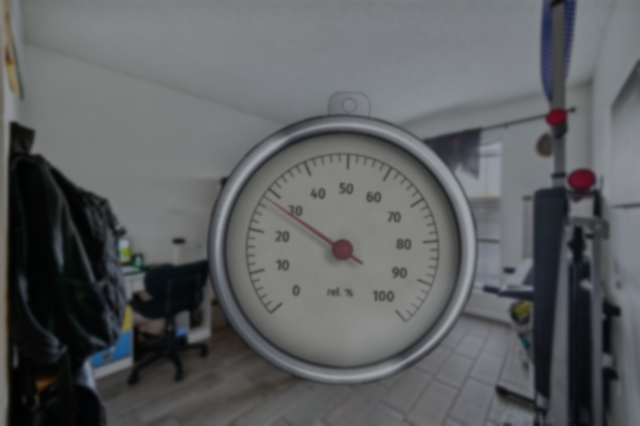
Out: 28
